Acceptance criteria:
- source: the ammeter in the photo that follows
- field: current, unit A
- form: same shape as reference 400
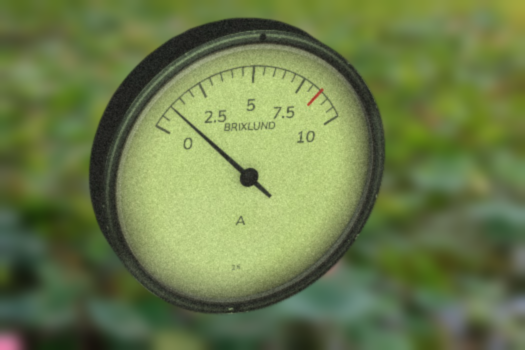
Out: 1
